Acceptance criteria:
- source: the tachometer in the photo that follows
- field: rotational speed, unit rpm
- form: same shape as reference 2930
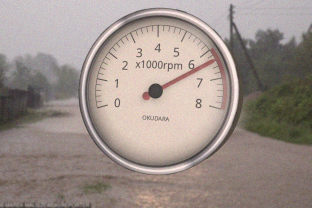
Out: 6400
